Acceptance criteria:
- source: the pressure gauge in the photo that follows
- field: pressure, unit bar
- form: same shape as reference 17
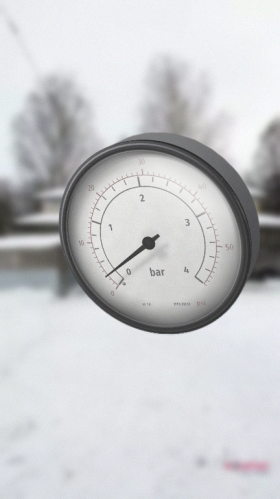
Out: 0.2
